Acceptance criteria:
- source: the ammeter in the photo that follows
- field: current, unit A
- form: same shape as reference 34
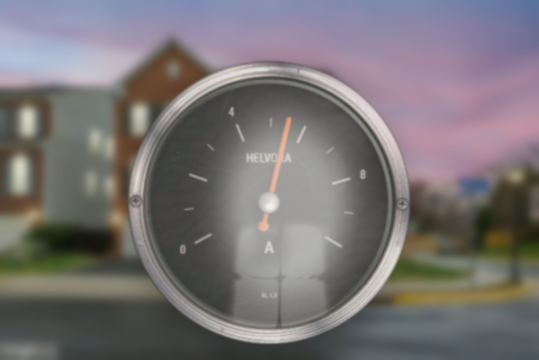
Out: 5.5
